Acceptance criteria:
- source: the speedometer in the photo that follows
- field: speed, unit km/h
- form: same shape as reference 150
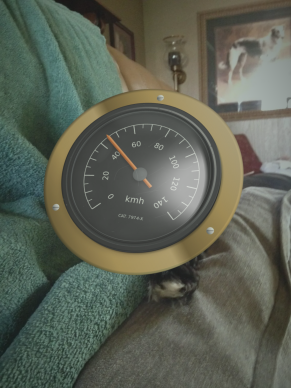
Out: 45
